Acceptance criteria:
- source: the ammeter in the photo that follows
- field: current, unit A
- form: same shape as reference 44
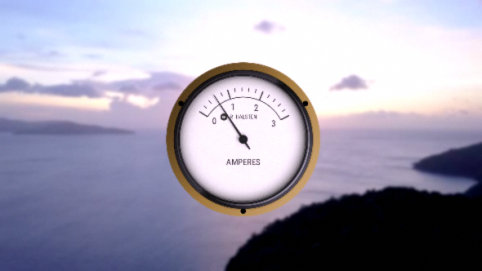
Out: 0.6
